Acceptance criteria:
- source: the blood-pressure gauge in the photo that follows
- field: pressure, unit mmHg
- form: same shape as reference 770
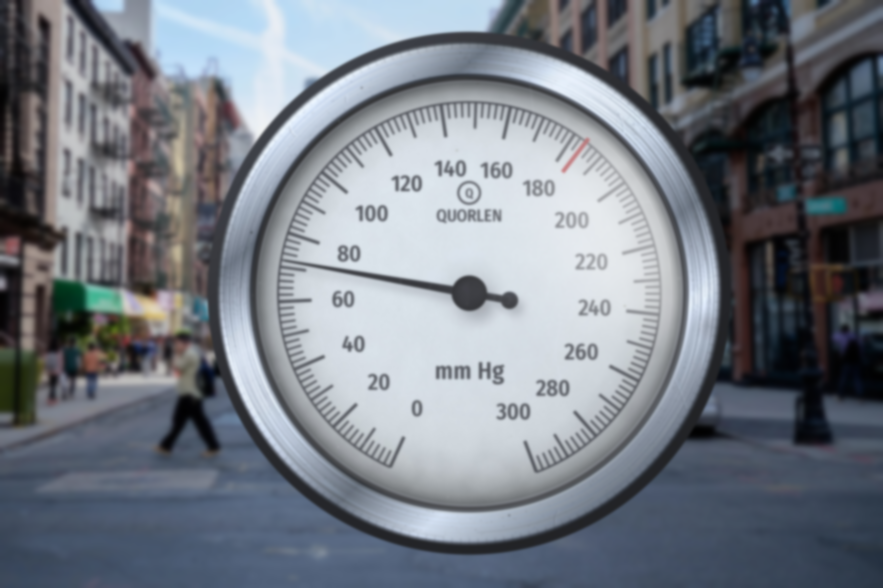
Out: 72
